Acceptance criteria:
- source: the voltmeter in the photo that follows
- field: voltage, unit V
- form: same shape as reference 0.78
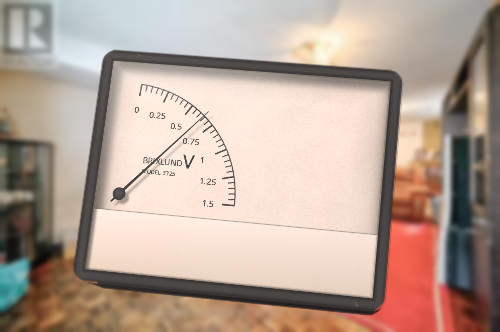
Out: 0.65
